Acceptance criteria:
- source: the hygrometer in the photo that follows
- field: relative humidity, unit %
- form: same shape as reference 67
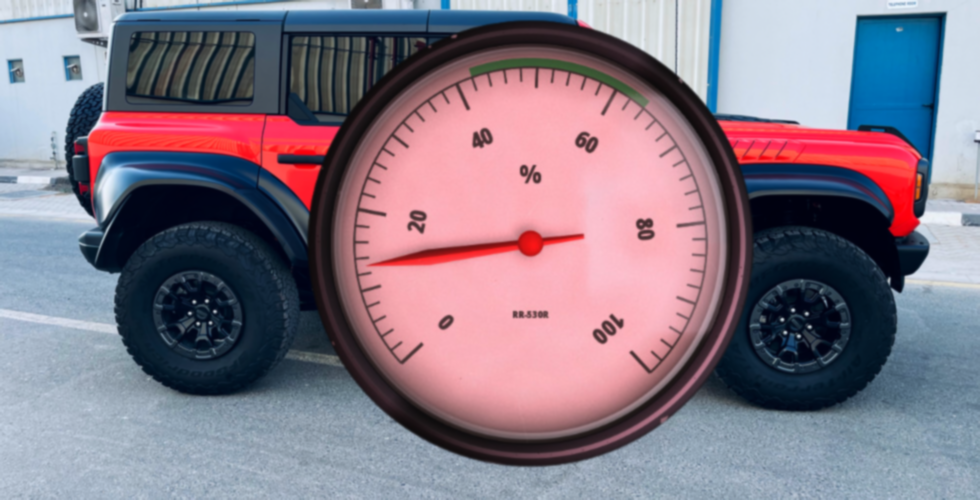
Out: 13
